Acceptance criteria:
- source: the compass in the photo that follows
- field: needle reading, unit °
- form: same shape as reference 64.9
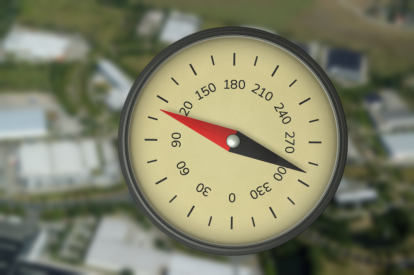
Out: 112.5
